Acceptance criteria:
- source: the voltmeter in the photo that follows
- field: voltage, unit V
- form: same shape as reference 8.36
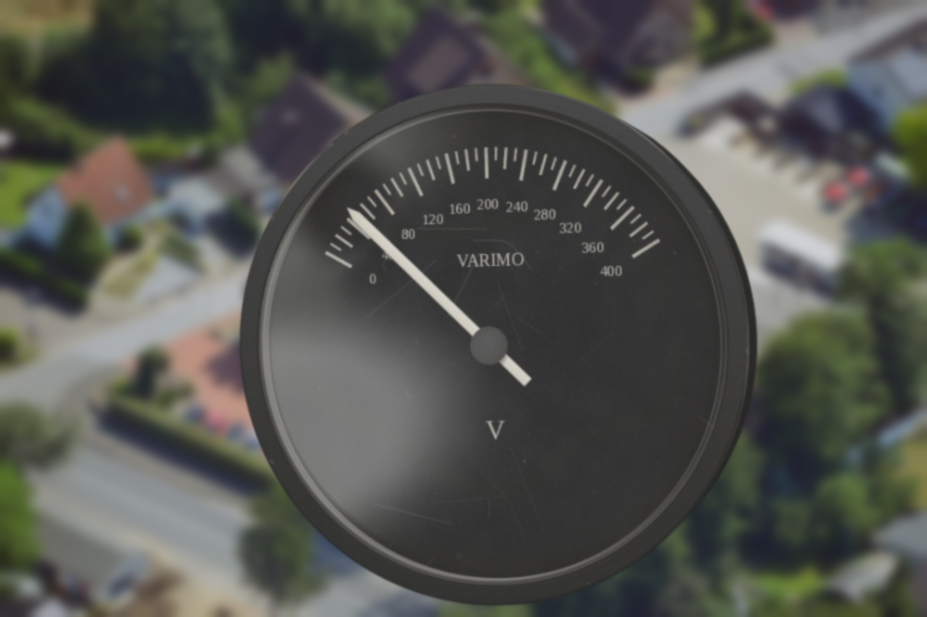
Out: 50
